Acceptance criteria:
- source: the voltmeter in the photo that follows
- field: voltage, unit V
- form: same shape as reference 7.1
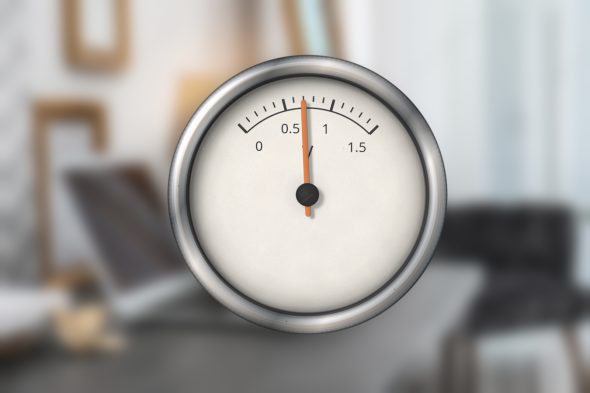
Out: 0.7
